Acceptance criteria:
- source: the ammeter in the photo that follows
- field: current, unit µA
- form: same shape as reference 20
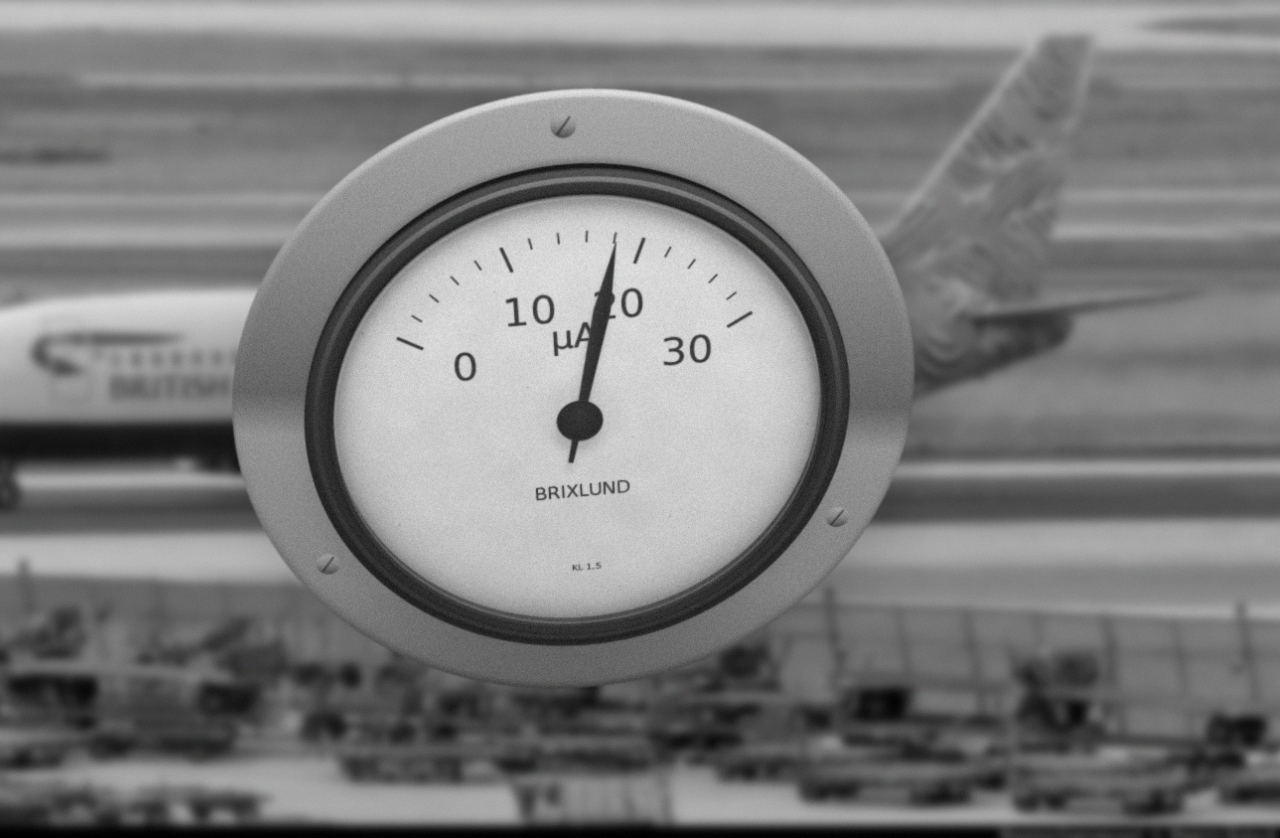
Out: 18
